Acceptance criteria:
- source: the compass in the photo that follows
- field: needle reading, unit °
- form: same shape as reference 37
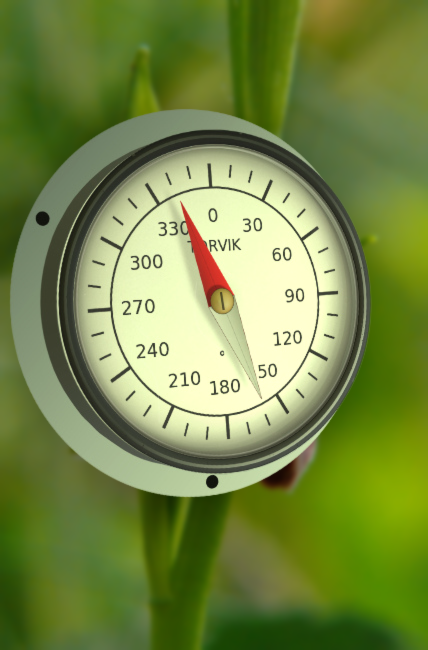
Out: 340
